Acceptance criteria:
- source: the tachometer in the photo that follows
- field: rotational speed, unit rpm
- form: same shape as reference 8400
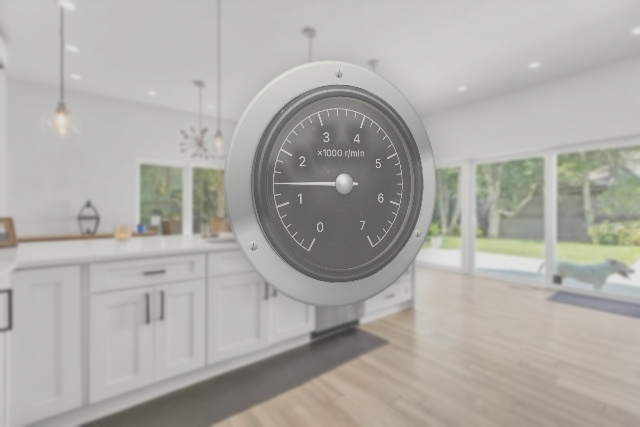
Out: 1400
